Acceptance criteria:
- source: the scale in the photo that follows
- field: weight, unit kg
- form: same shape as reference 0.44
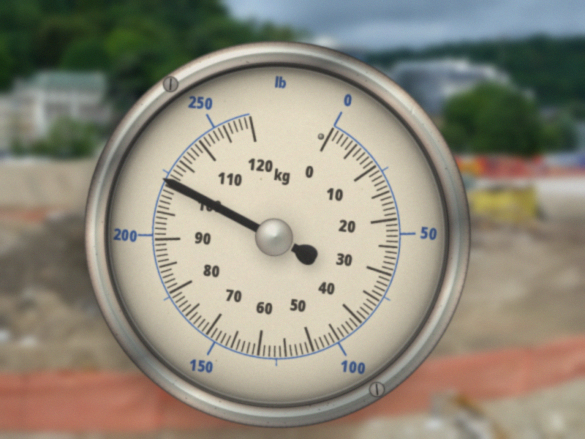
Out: 101
